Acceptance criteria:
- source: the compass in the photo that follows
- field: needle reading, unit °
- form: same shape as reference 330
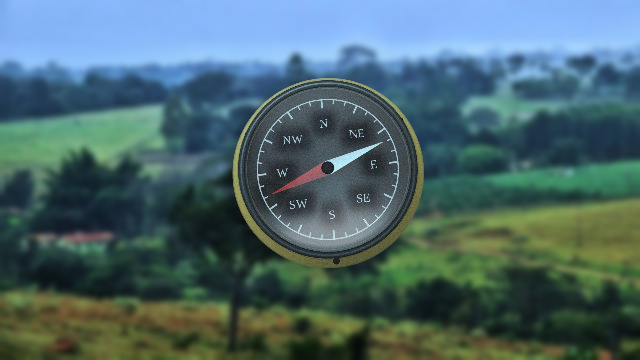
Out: 250
